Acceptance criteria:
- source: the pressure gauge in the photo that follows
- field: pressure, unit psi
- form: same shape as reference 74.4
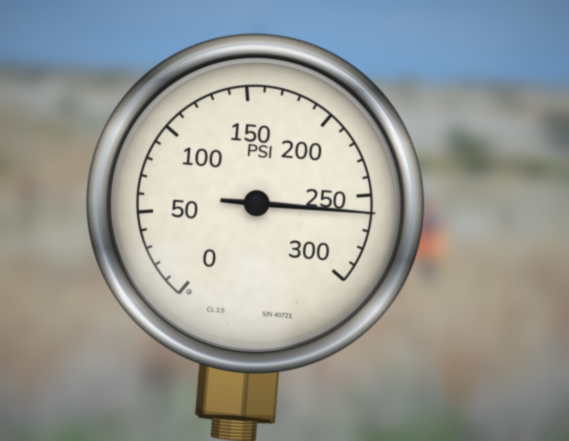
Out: 260
